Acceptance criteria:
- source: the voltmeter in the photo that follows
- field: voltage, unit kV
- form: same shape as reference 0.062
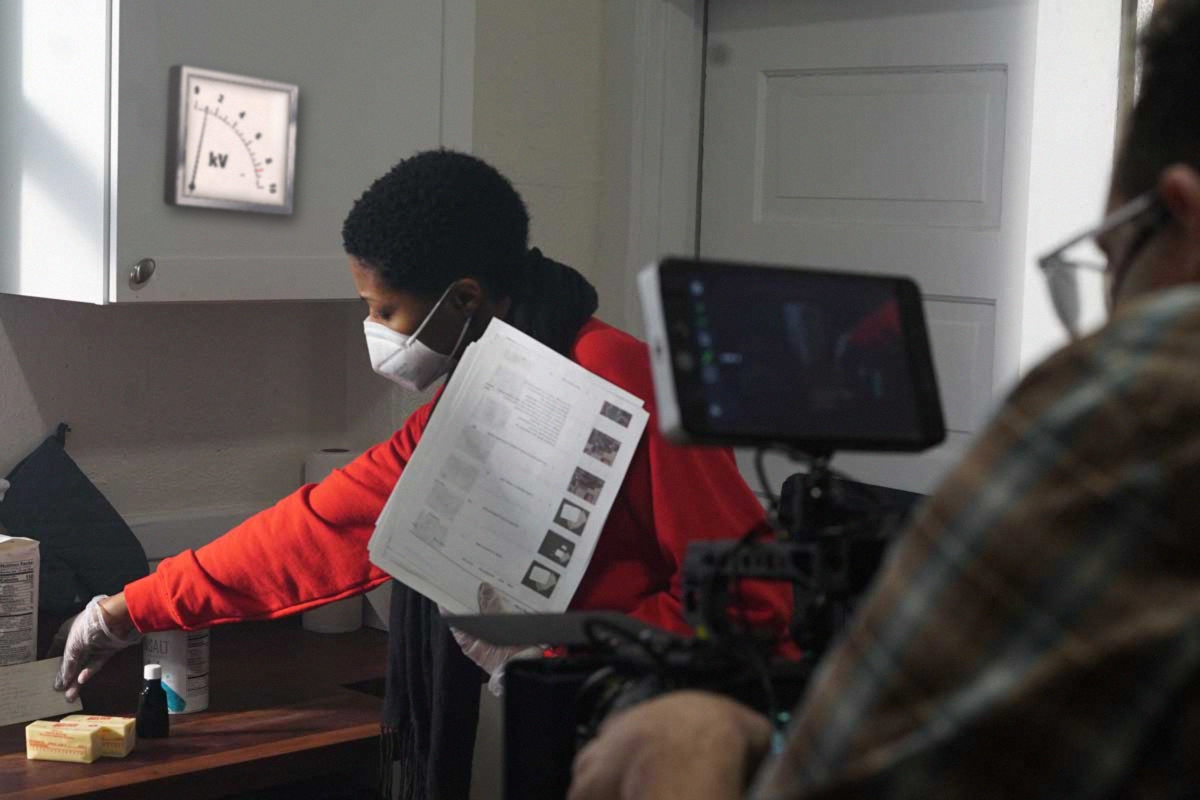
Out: 1
